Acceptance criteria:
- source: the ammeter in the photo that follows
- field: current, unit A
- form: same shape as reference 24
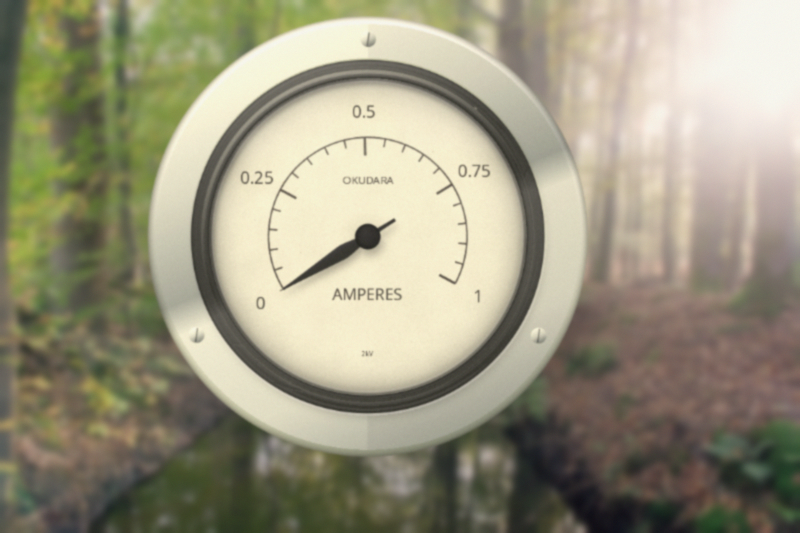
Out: 0
